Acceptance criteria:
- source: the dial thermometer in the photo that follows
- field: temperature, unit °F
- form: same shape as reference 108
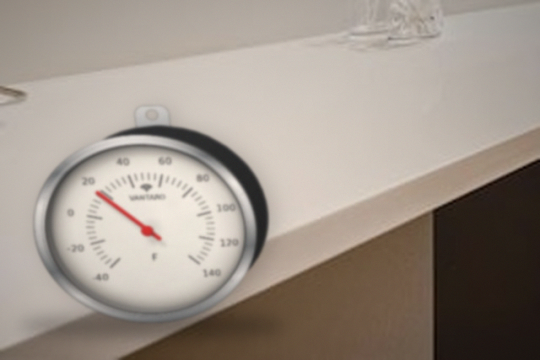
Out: 20
